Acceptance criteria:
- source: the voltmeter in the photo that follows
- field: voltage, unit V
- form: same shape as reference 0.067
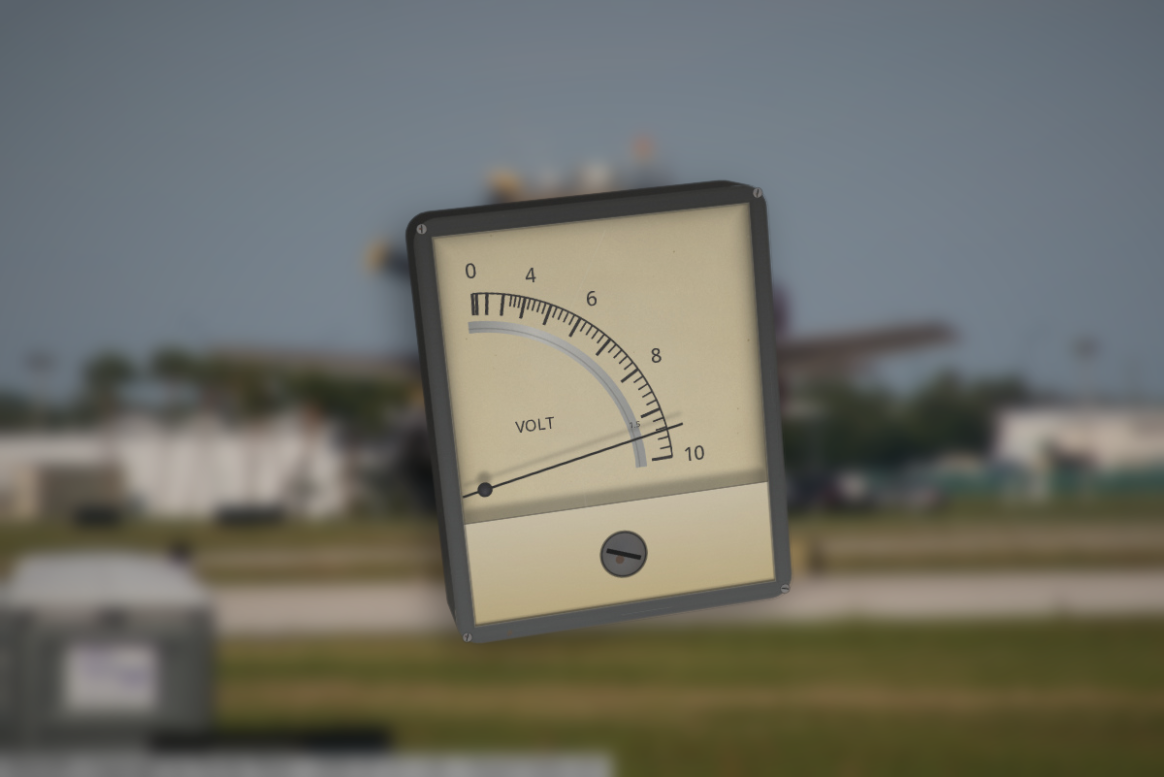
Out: 9.4
